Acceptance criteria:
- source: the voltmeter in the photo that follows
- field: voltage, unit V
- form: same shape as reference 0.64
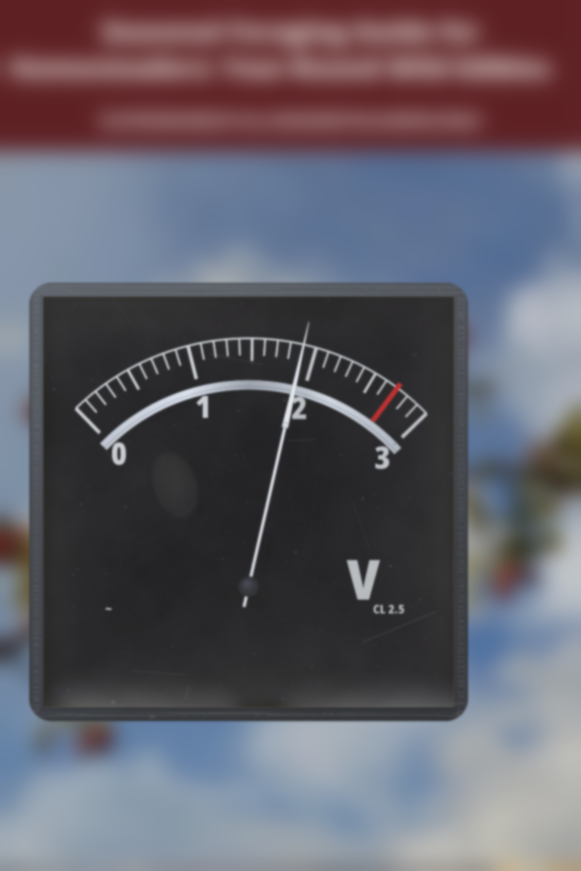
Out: 1.9
